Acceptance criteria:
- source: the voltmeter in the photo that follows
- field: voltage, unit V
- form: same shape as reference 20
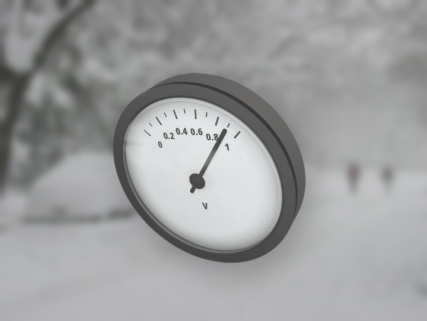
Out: 0.9
